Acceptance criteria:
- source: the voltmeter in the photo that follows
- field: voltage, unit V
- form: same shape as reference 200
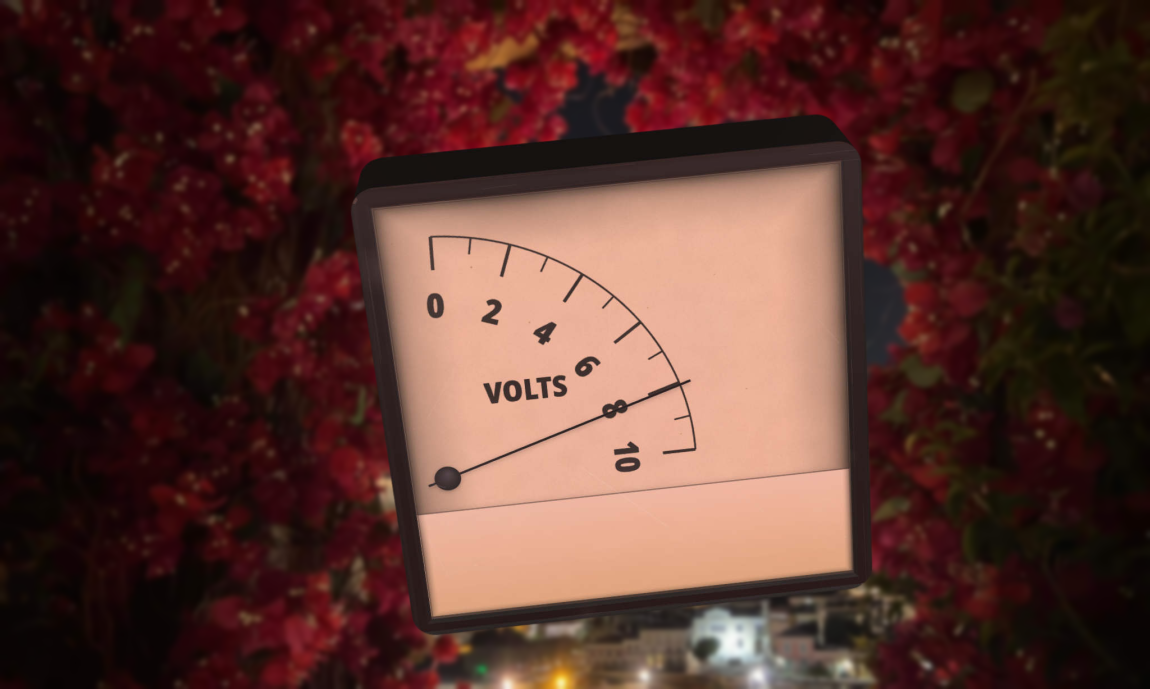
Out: 8
